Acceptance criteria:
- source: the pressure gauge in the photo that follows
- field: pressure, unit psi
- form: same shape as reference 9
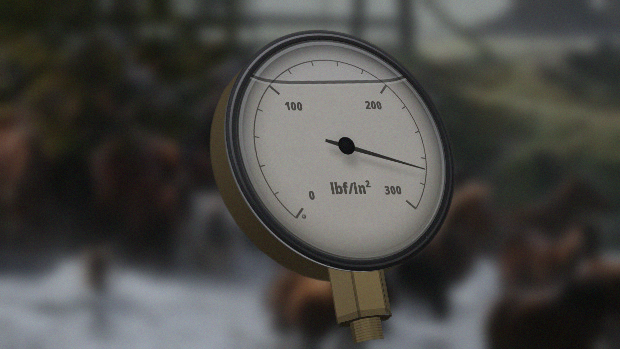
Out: 270
